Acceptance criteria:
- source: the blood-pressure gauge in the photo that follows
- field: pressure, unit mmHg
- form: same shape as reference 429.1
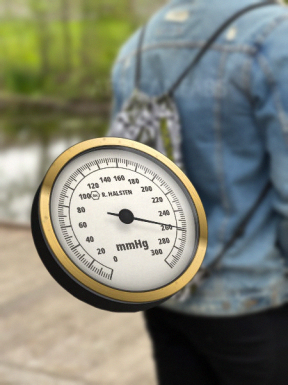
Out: 260
